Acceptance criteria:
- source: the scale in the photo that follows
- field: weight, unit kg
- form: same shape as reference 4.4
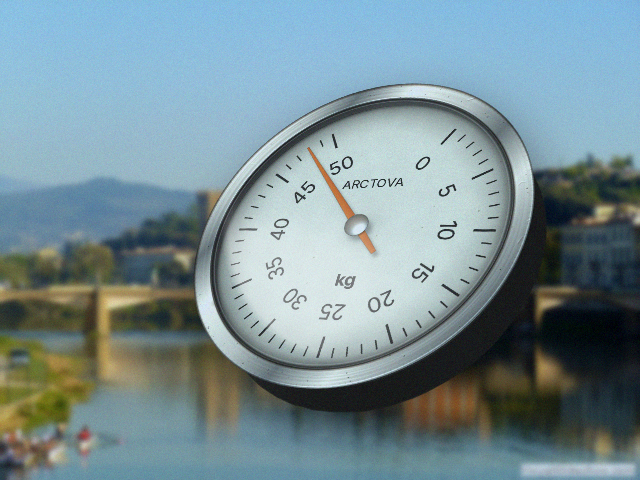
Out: 48
